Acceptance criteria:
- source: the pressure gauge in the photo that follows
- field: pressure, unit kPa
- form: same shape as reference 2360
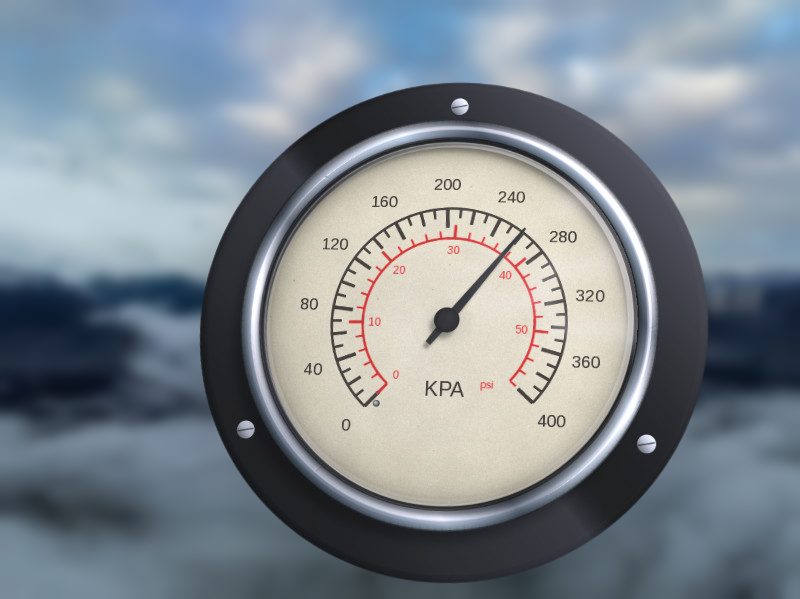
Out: 260
